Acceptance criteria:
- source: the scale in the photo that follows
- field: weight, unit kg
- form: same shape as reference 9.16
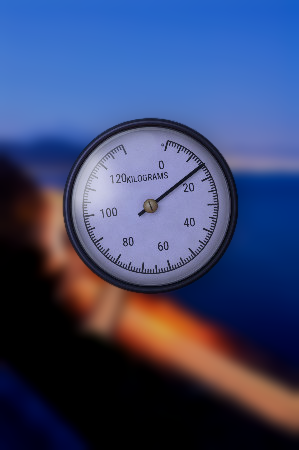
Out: 15
